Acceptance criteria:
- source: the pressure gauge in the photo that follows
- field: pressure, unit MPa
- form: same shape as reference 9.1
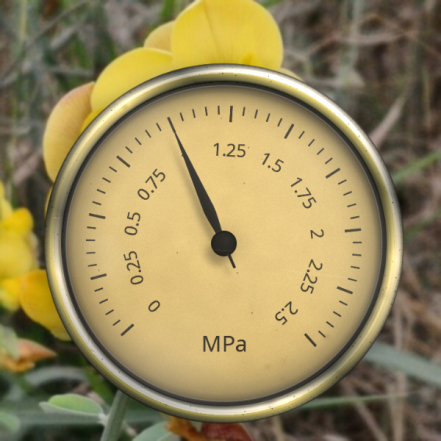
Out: 1
